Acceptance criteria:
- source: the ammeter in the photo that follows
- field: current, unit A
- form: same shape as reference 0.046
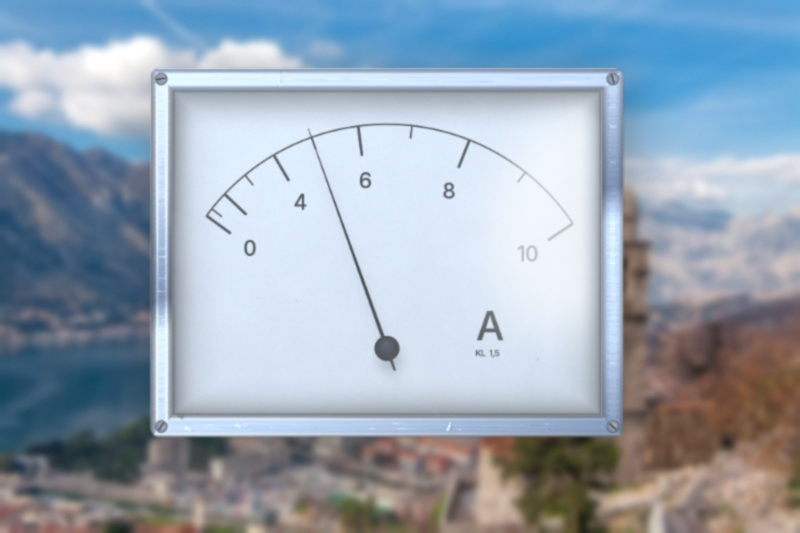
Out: 5
